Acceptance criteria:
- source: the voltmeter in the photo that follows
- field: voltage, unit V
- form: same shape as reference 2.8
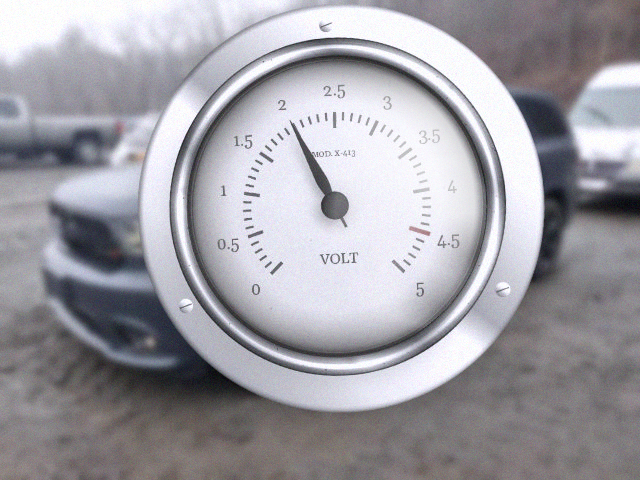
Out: 2
